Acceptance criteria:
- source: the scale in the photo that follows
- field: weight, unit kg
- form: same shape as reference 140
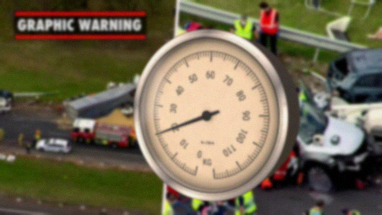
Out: 20
